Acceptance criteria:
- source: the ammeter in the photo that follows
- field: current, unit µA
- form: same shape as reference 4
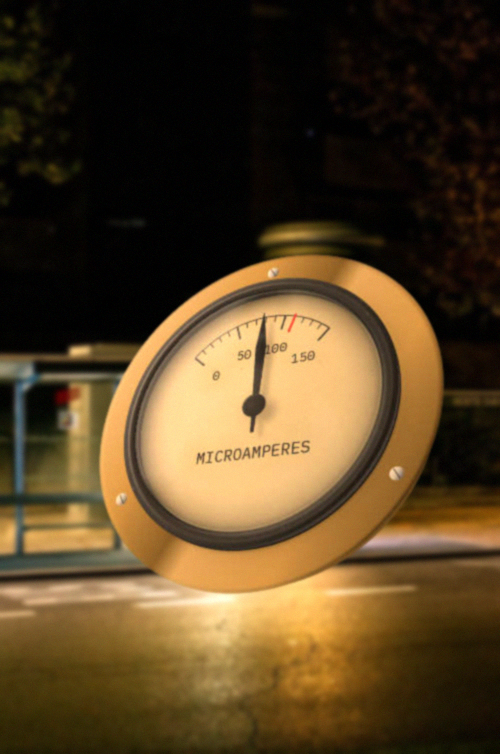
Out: 80
